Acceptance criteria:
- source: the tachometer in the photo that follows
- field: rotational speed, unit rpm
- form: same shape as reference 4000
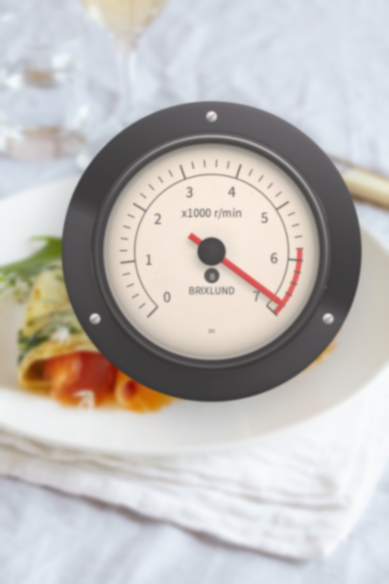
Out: 6800
